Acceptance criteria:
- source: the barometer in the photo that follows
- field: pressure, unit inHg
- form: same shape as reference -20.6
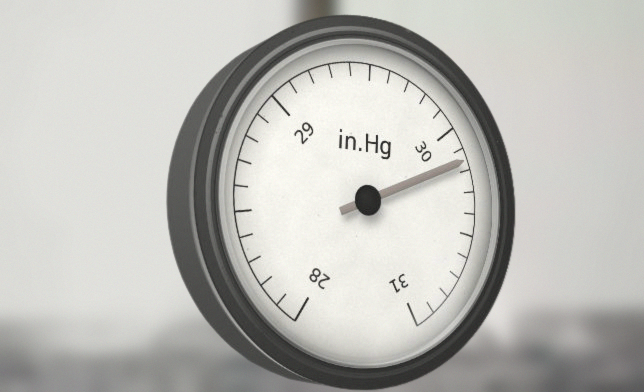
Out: 30.15
